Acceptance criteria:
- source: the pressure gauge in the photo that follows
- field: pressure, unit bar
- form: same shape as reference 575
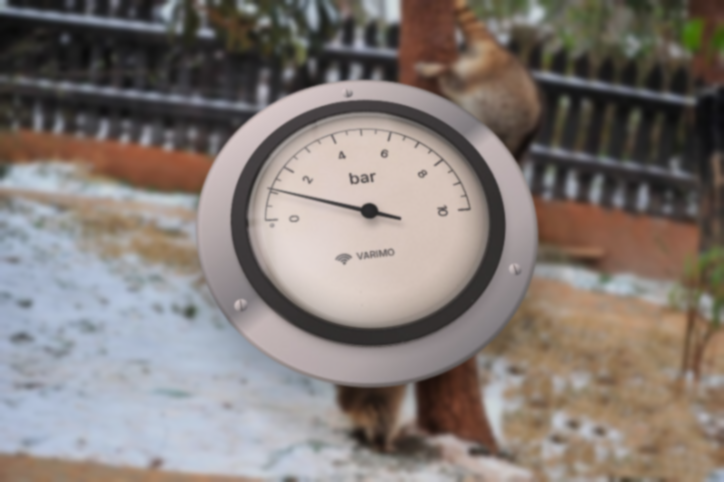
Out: 1
